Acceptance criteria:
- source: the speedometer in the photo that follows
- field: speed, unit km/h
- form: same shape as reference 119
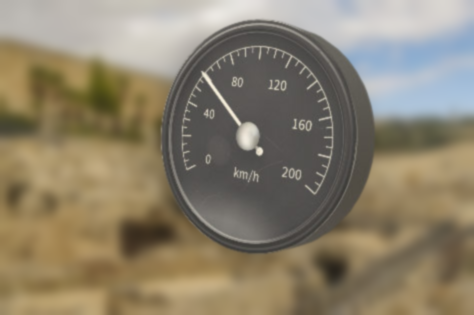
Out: 60
